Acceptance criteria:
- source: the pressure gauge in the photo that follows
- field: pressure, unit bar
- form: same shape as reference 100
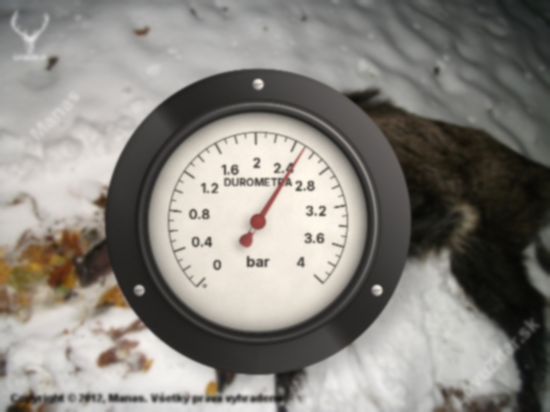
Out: 2.5
